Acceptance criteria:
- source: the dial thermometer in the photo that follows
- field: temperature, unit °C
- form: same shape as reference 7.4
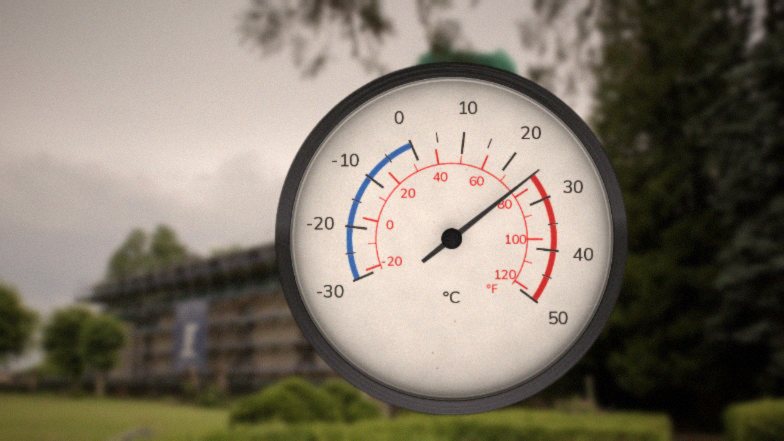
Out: 25
